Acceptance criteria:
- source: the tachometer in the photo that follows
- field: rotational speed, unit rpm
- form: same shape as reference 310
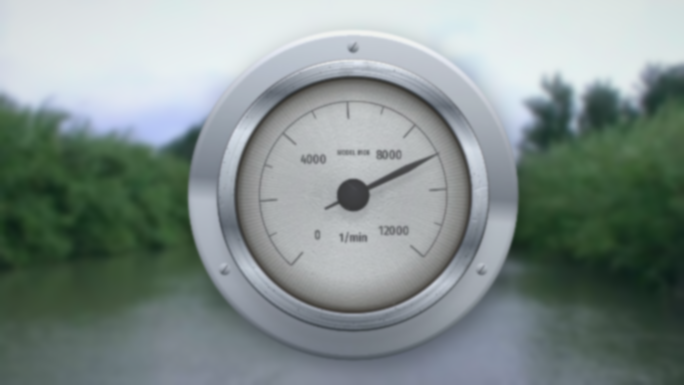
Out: 9000
